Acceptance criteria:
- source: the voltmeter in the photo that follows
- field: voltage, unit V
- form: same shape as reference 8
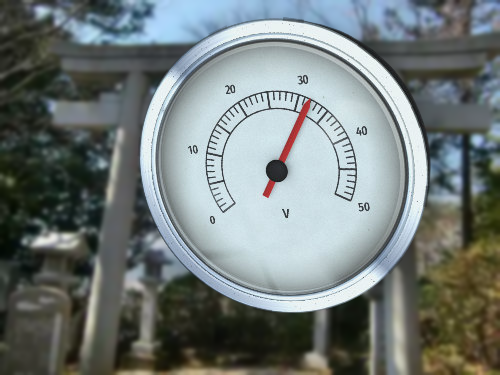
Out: 32
